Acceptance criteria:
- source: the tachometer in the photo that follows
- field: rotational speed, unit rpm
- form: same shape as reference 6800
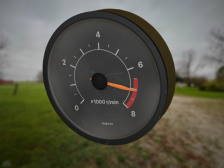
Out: 7000
